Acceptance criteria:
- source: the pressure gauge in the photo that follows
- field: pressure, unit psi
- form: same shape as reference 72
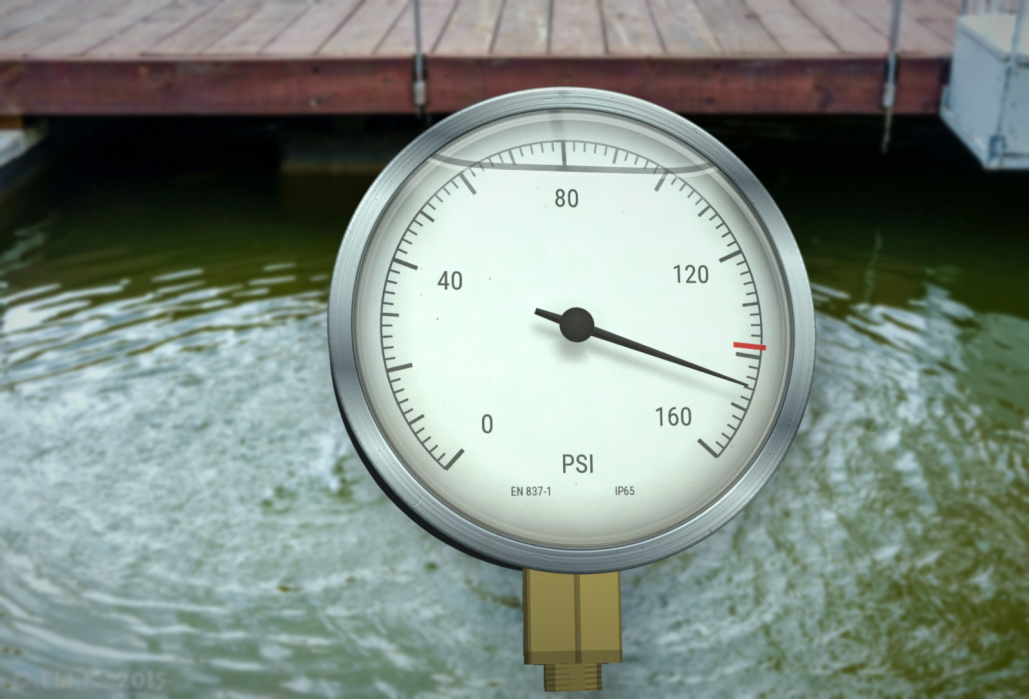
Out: 146
